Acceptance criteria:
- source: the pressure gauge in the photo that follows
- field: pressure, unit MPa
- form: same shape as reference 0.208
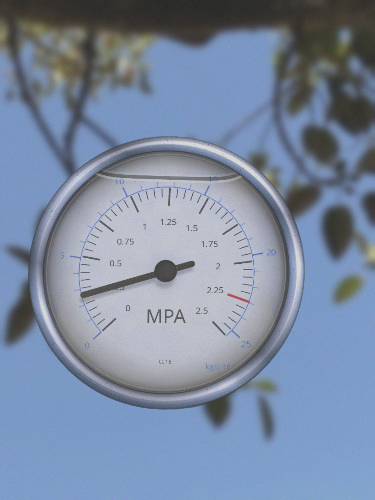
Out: 0.25
